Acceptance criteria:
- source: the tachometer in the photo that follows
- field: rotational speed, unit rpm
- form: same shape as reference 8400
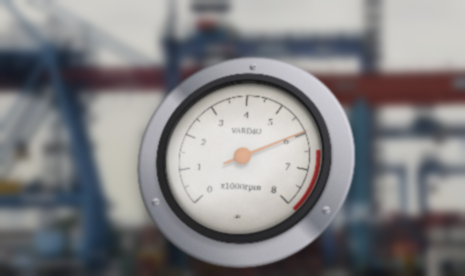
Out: 6000
